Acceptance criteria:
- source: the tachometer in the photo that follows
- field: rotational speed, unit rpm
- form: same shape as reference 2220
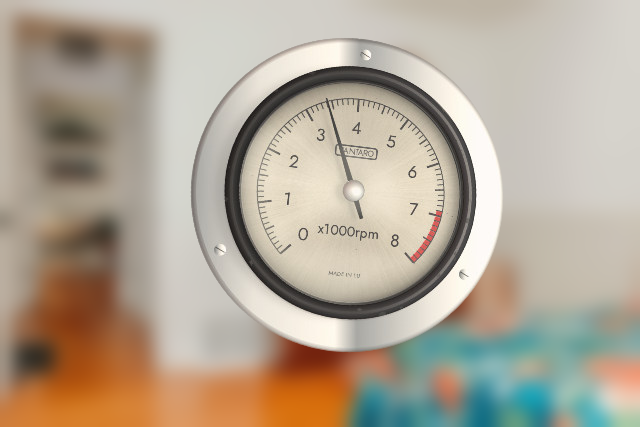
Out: 3400
